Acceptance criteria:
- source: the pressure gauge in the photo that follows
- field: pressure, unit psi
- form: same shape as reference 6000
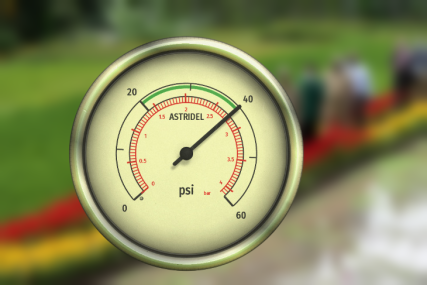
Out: 40
